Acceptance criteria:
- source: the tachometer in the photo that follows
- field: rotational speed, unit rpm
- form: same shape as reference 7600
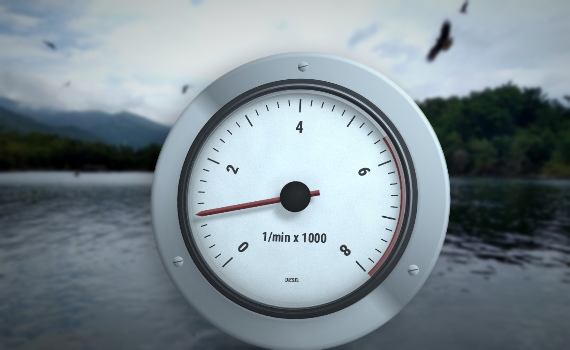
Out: 1000
